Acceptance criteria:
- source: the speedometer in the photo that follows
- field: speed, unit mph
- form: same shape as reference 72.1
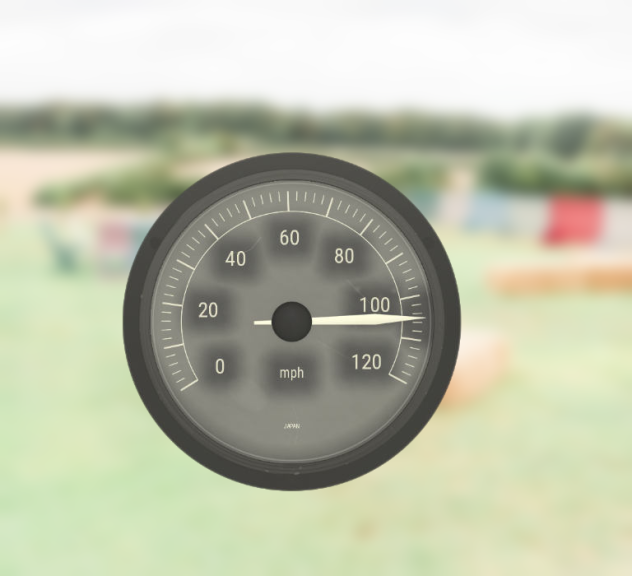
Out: 105
